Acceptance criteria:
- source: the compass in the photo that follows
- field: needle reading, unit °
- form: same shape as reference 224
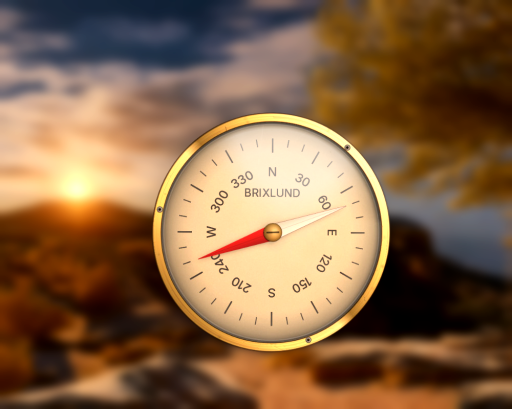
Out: 250
